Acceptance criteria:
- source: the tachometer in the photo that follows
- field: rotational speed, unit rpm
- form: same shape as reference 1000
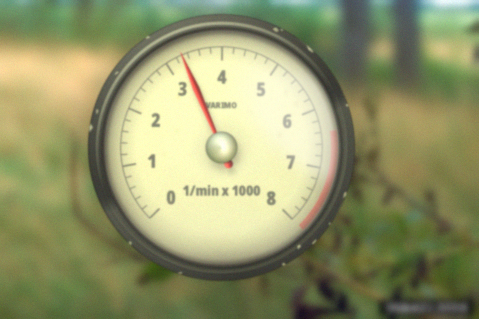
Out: 3300
